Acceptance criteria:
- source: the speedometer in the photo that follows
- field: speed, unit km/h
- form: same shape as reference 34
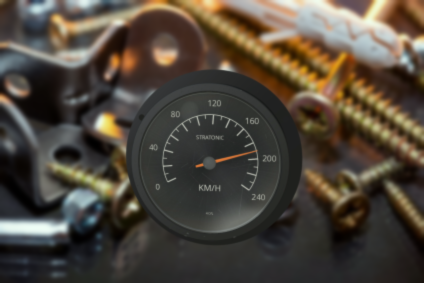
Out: 190
